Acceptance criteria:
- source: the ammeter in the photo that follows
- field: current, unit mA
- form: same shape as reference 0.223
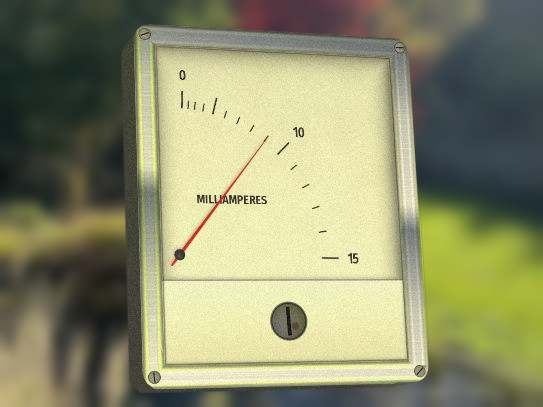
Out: 9
